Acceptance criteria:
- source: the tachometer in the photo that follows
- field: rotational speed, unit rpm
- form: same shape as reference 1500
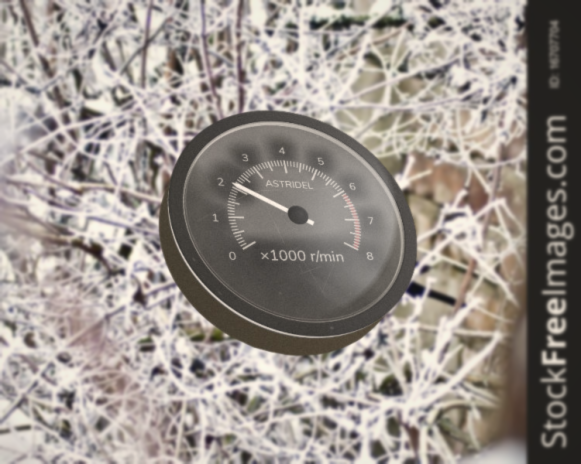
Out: 2000
